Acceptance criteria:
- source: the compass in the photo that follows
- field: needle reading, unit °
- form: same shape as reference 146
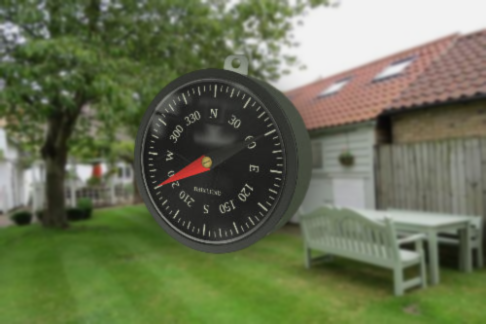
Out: 240
